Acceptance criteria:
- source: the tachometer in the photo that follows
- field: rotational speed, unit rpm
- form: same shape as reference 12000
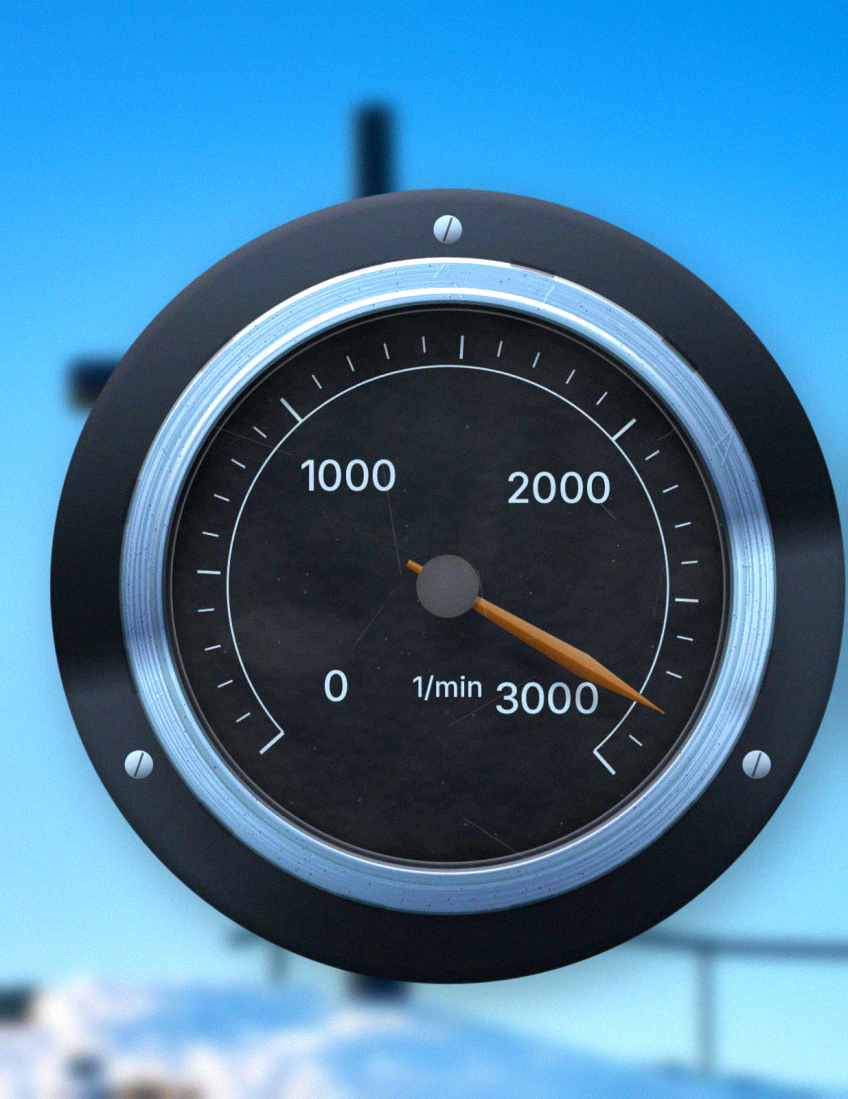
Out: 2800
